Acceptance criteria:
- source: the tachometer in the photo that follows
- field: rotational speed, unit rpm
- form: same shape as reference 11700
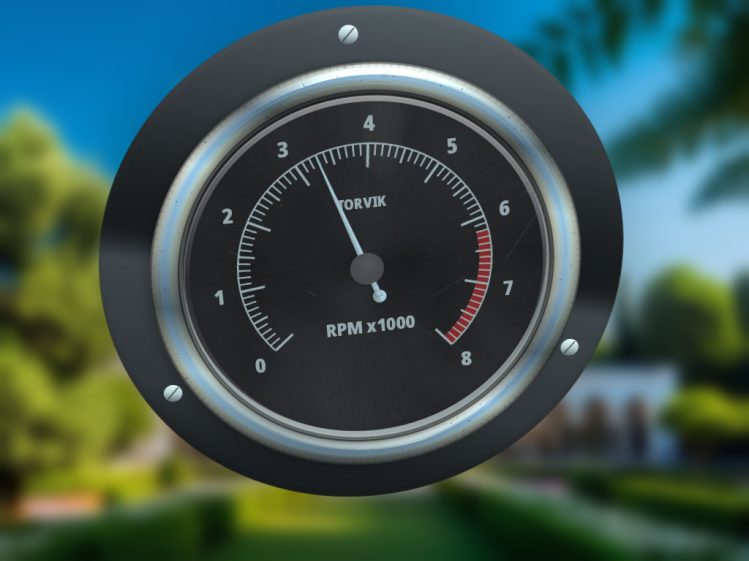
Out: 3300
